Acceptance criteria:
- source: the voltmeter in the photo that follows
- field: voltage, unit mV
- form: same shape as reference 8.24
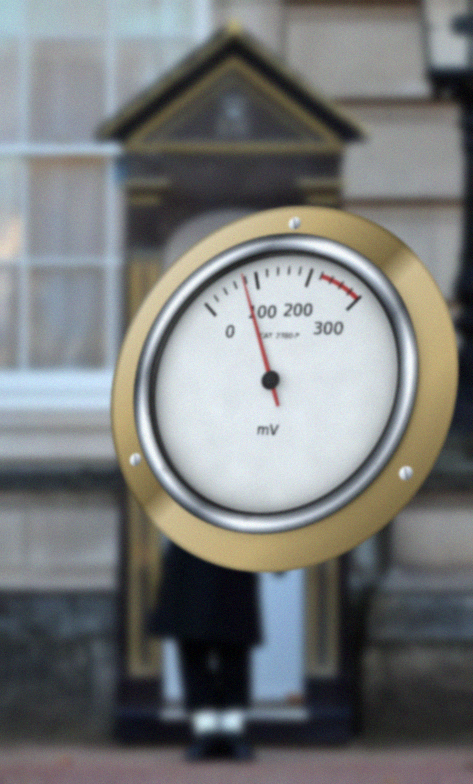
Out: 80
